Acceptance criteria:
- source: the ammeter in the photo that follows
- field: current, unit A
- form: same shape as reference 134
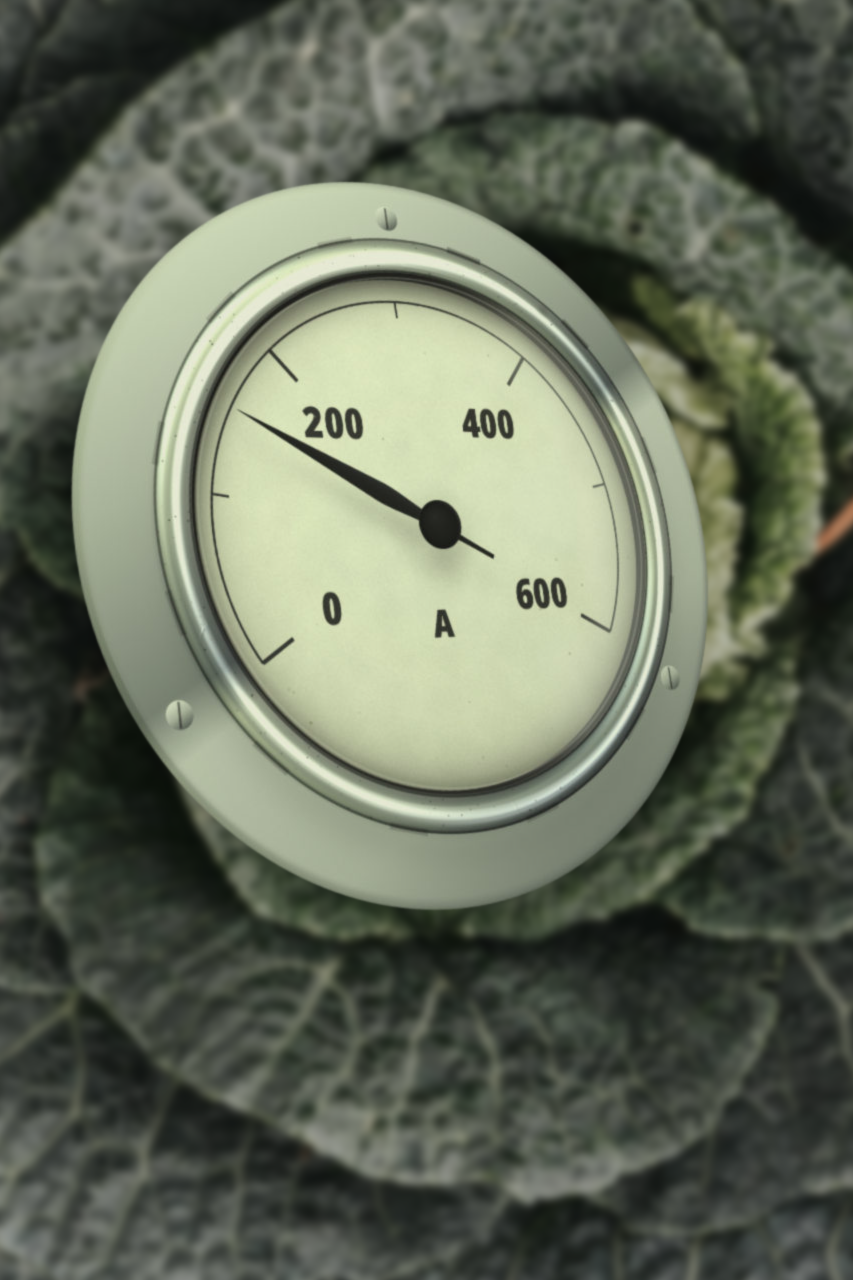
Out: 150
